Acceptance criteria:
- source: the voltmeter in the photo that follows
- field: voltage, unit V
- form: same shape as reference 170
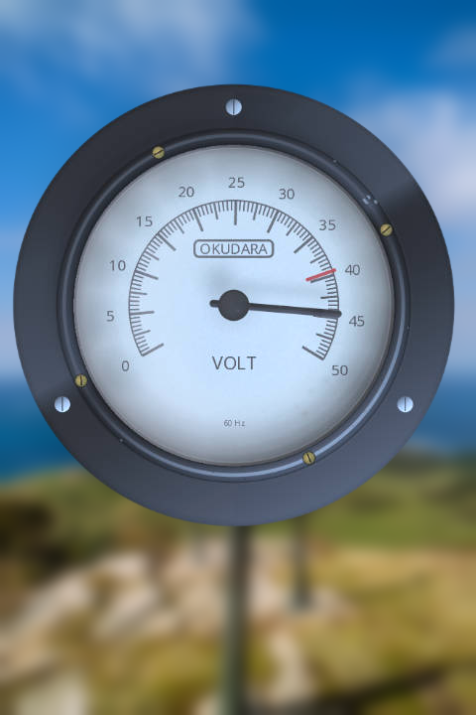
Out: 44.5
